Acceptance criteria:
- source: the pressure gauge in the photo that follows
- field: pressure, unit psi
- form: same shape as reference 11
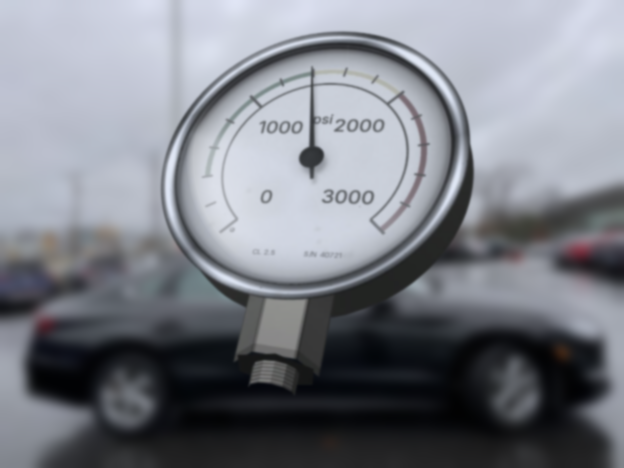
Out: 1400
